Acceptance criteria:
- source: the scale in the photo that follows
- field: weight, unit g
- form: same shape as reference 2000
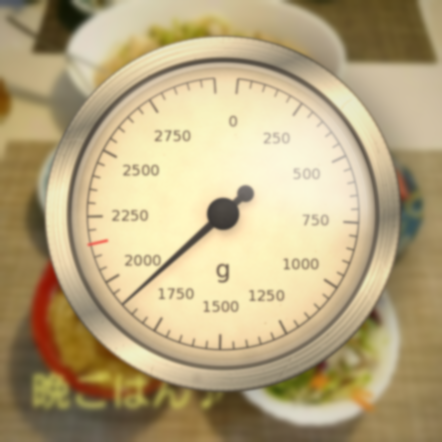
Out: 1900
